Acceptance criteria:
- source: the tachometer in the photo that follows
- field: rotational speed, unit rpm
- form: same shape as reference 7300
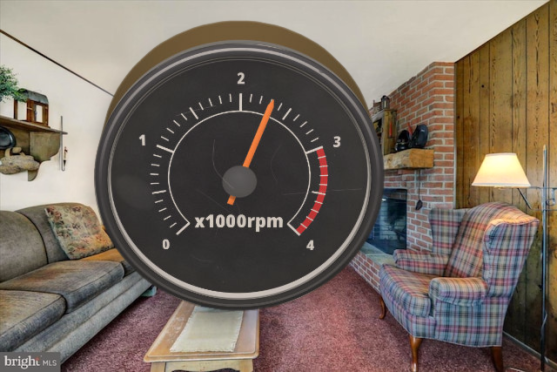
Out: 2300
